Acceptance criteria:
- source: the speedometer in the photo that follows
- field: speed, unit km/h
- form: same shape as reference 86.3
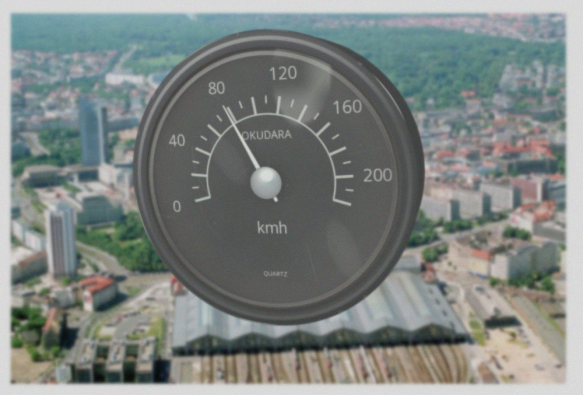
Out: 80
